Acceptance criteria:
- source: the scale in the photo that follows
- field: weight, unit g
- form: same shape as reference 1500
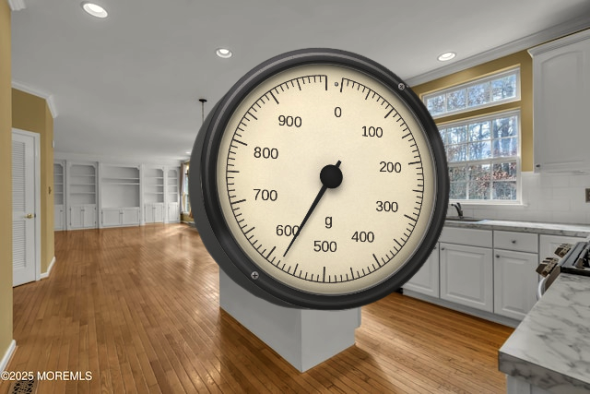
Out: 580
